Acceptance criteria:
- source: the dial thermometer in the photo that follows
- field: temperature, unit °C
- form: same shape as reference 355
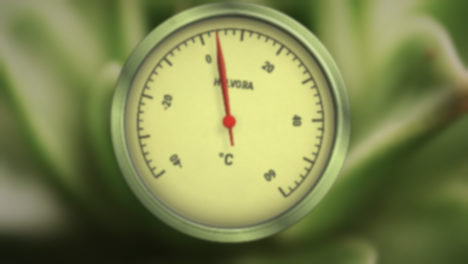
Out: 4
